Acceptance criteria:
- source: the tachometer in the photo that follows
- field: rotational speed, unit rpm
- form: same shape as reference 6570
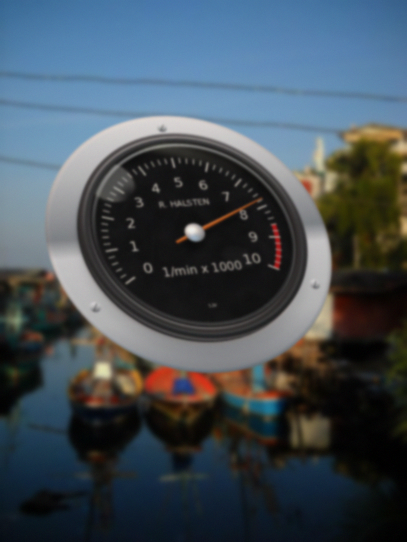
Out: 7800
